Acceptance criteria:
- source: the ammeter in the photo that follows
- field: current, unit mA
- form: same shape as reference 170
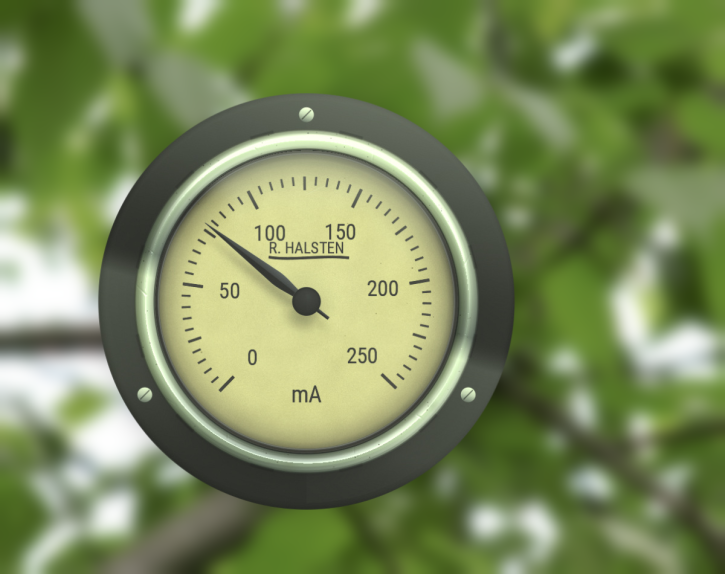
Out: 77.5
